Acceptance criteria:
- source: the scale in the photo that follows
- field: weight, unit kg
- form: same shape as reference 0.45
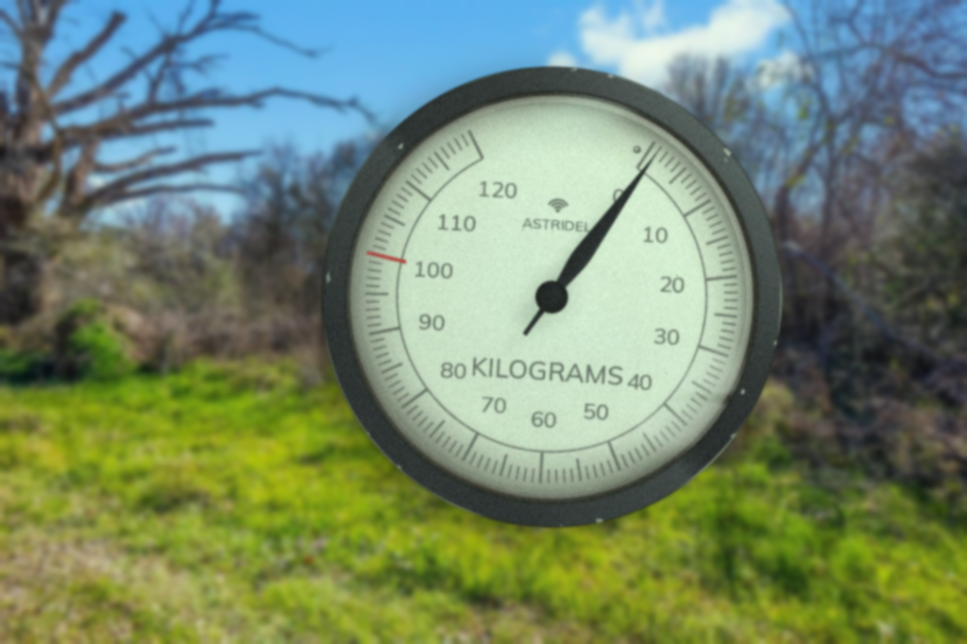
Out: 1
